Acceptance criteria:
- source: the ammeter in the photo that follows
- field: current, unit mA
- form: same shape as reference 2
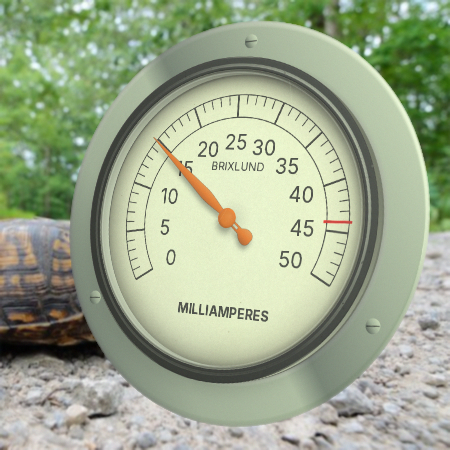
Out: 15
